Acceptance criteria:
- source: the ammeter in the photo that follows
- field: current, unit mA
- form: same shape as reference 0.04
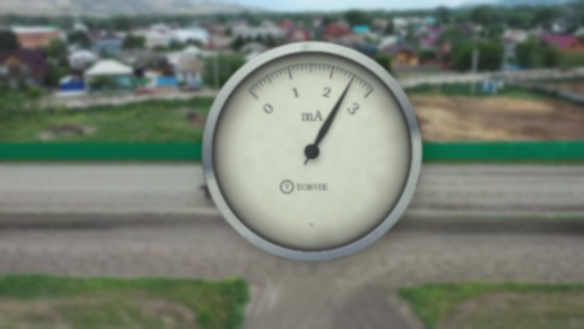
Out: 2.5
